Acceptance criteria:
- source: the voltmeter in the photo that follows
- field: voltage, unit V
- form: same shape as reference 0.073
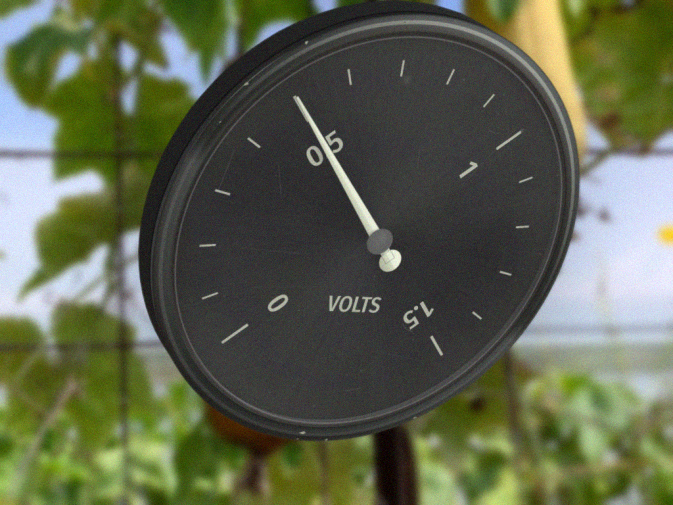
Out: 0.5
